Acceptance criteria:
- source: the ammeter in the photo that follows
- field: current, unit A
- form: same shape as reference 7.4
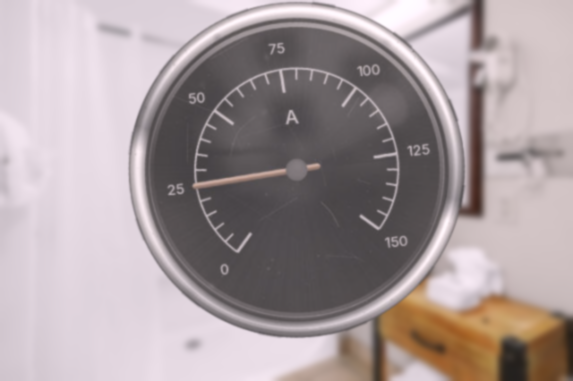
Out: 25
